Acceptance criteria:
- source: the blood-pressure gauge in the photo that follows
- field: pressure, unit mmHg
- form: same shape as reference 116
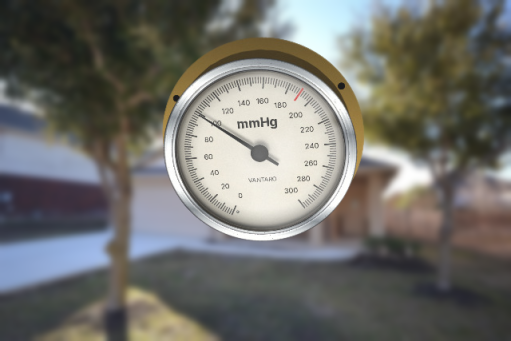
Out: 100
